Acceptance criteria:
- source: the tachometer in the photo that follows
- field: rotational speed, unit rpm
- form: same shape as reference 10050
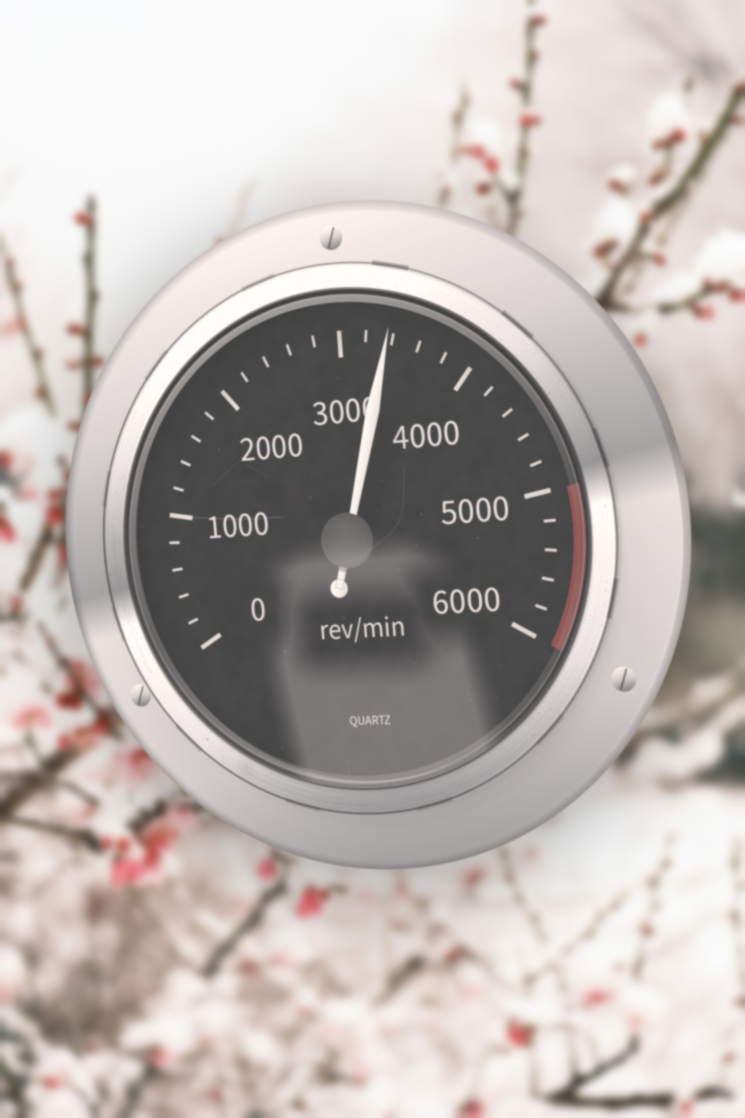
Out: 3400
